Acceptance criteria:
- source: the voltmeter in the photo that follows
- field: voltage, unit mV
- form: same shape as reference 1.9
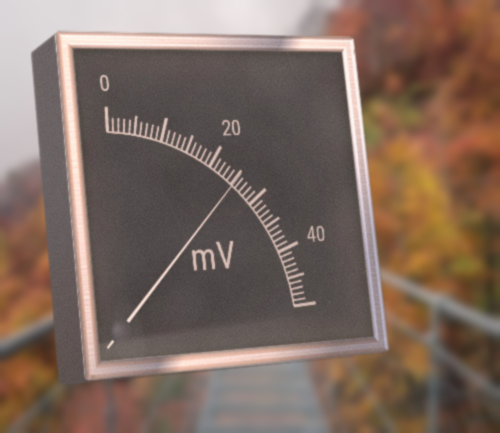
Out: 25
